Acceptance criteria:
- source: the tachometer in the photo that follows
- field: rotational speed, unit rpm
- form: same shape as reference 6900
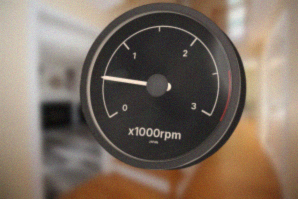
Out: 500
